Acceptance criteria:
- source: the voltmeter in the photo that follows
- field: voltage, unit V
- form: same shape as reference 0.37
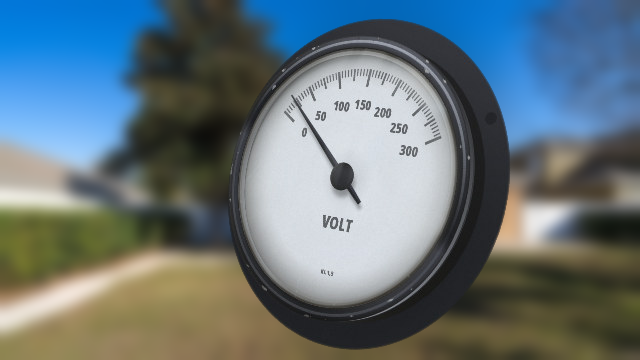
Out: 25
